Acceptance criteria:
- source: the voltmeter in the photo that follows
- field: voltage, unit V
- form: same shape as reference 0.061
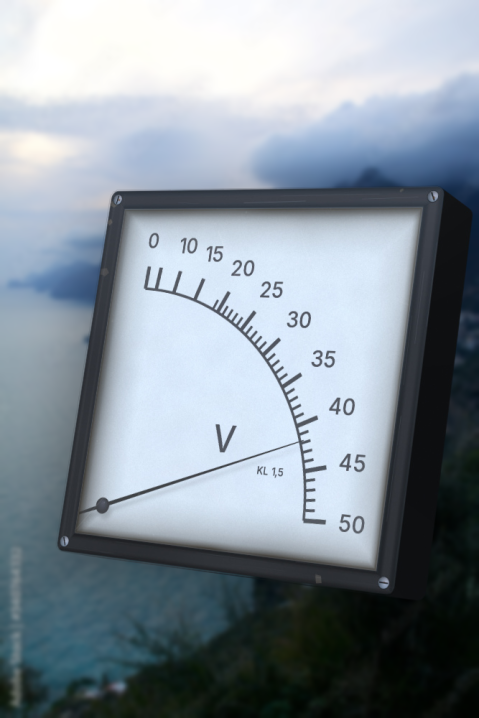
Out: 42
